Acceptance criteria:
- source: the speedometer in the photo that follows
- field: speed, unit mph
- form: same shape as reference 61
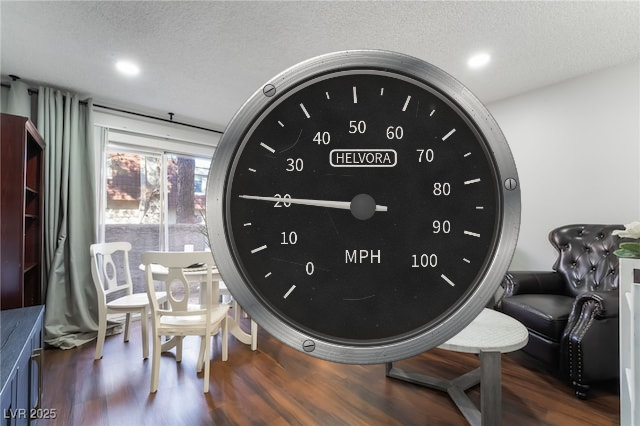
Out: 20
